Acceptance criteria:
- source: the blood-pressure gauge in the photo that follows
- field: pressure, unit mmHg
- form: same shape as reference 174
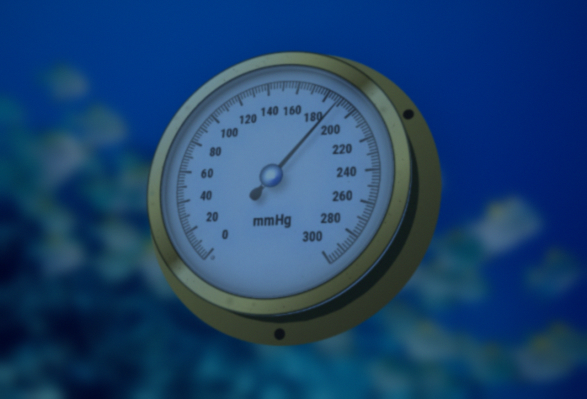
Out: 190
